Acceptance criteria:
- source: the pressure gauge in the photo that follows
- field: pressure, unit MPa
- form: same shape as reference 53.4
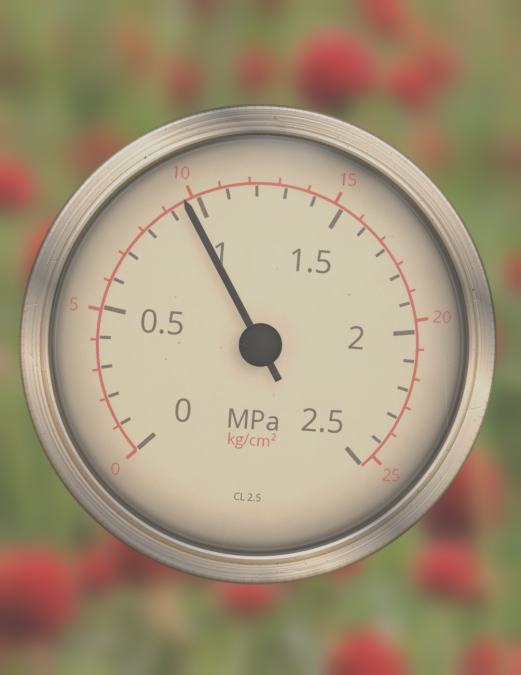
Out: 0.95
